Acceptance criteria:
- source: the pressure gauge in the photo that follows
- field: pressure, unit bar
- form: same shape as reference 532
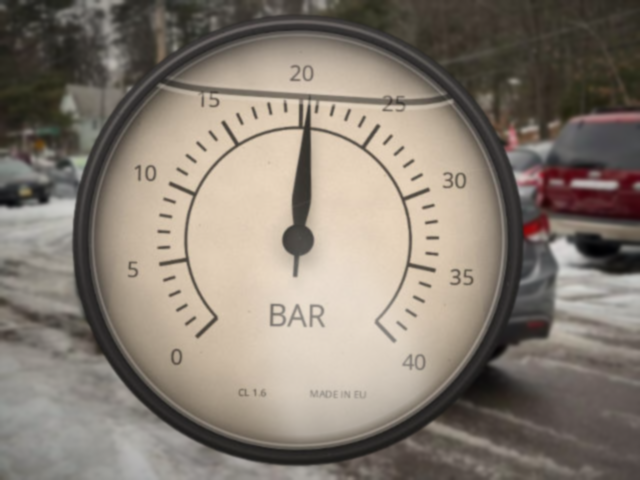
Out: 20.5
